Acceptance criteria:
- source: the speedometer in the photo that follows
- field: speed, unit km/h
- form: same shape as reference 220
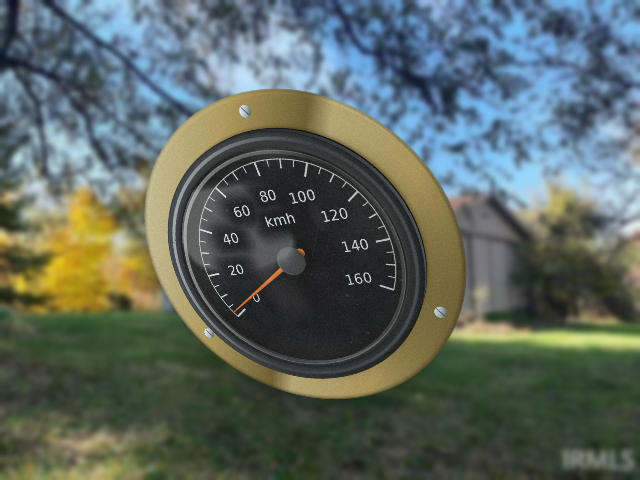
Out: 2.5
